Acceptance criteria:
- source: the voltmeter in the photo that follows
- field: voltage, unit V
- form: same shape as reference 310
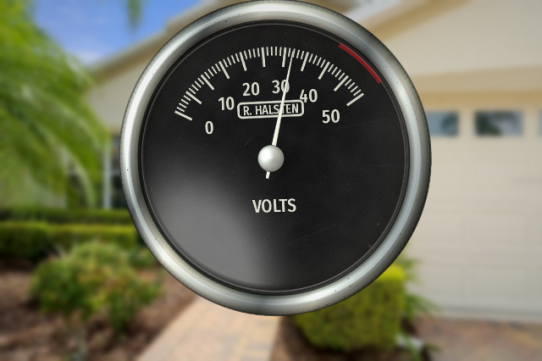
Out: 32
